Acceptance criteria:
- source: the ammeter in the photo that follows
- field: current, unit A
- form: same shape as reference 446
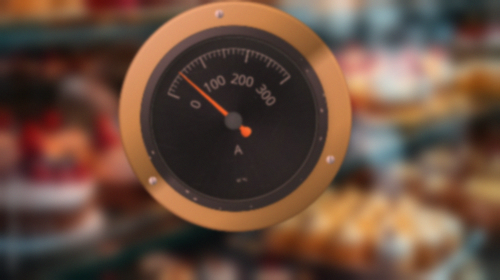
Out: 50
